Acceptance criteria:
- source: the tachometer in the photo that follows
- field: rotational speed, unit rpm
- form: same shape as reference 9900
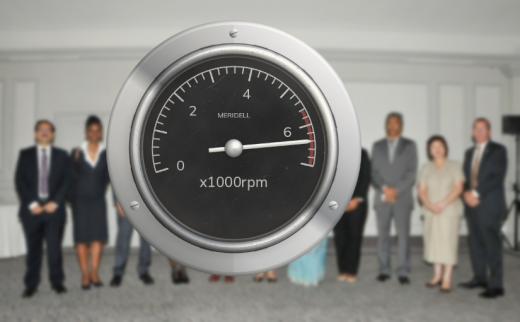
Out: 6400
